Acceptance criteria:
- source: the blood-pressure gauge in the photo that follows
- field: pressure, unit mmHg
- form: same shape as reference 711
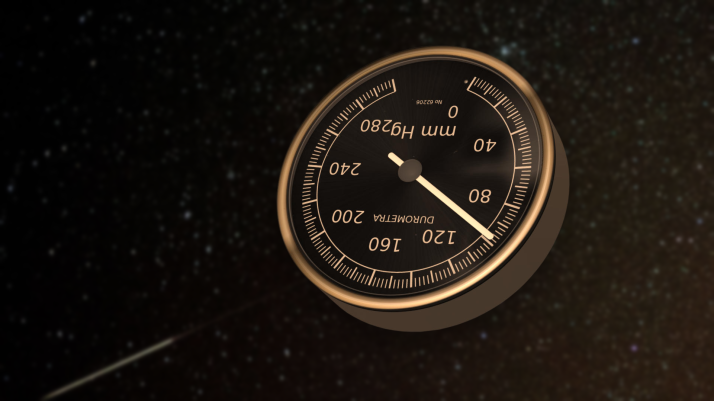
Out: 98
